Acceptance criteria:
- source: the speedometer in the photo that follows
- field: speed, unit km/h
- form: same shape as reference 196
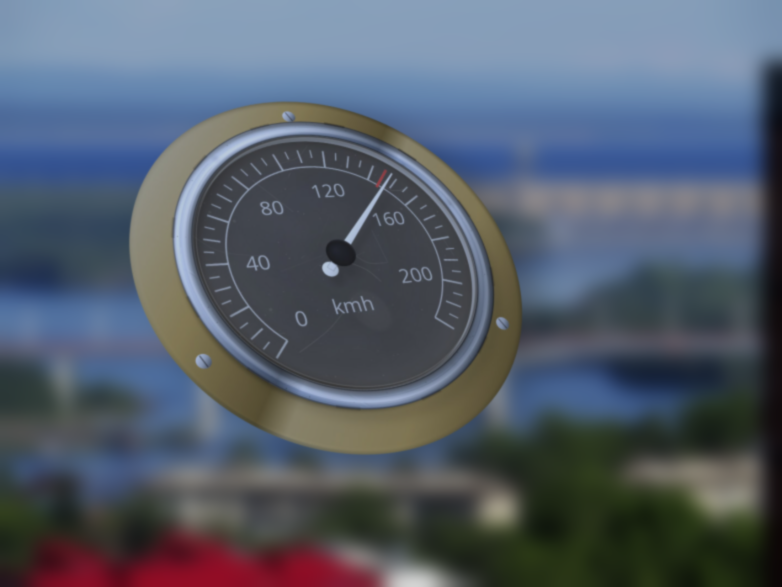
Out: 147.5
